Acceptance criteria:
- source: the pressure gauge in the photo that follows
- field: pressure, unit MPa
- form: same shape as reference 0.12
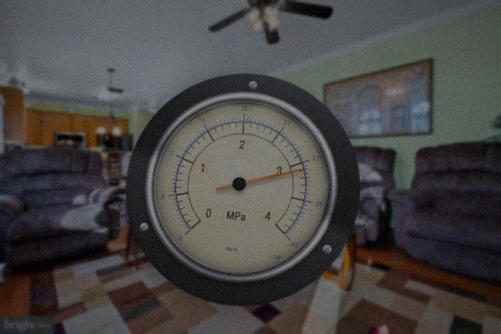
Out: 3.1
